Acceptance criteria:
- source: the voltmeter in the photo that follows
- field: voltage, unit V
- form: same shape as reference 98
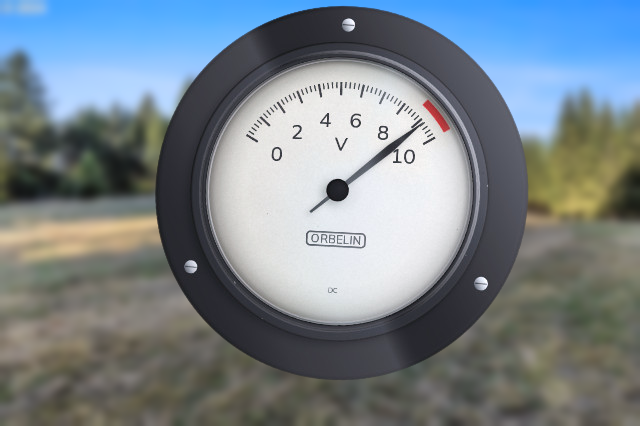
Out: 9.2
